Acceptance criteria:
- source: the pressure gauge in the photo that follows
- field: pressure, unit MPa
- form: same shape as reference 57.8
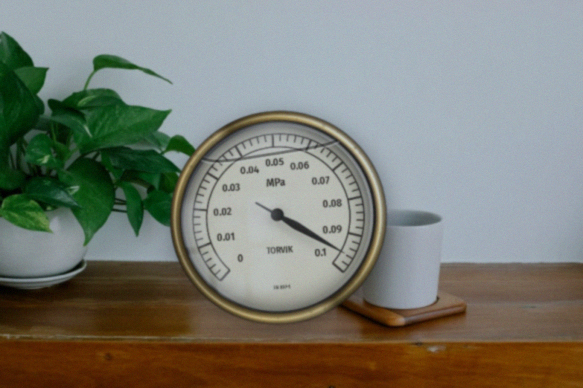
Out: 0.096
